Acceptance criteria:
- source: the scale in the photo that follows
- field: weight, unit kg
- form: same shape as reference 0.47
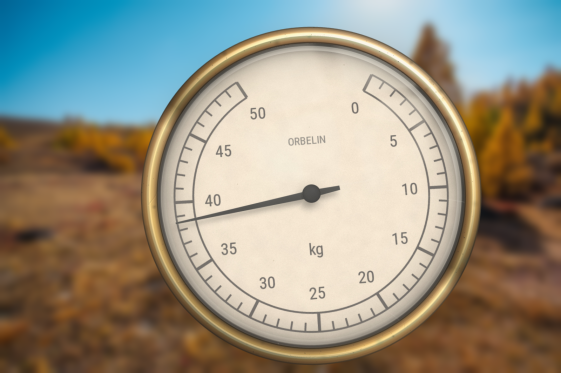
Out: 38.5
